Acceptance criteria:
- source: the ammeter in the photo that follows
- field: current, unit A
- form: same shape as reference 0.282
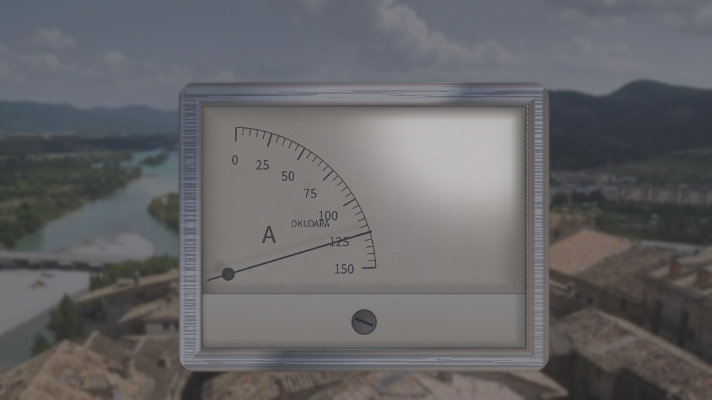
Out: 125
